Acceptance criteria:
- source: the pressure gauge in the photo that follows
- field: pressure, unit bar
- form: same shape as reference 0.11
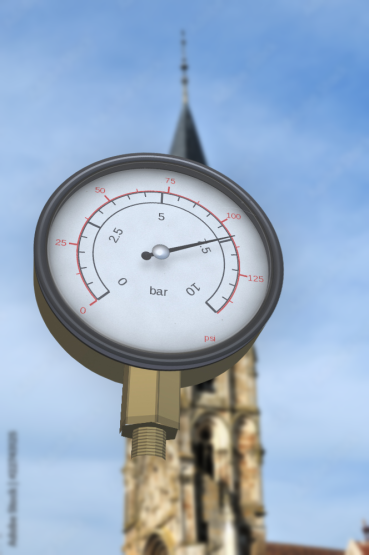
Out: 7.5
